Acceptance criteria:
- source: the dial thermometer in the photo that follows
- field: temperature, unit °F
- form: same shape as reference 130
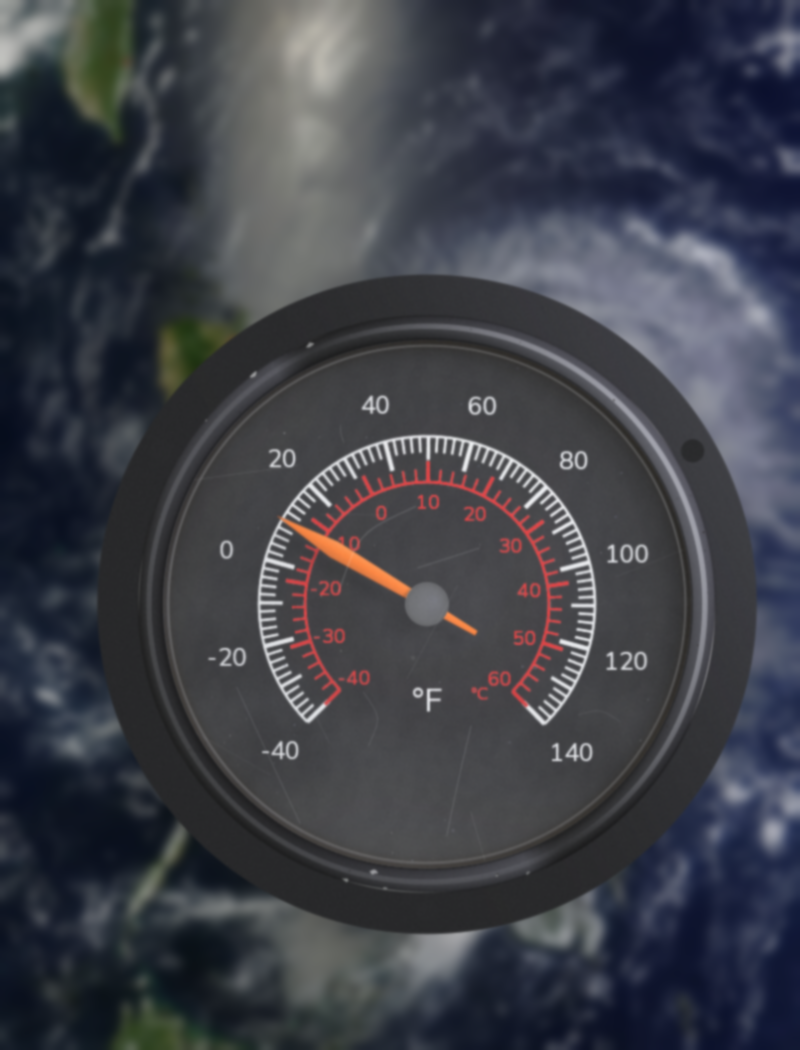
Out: 10
